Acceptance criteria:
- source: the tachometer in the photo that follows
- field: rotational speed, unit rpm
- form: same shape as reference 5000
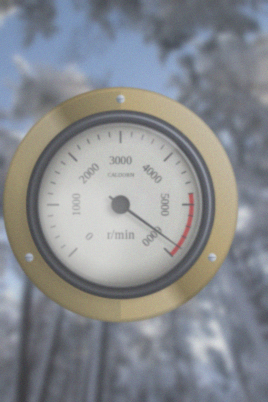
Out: 5800
